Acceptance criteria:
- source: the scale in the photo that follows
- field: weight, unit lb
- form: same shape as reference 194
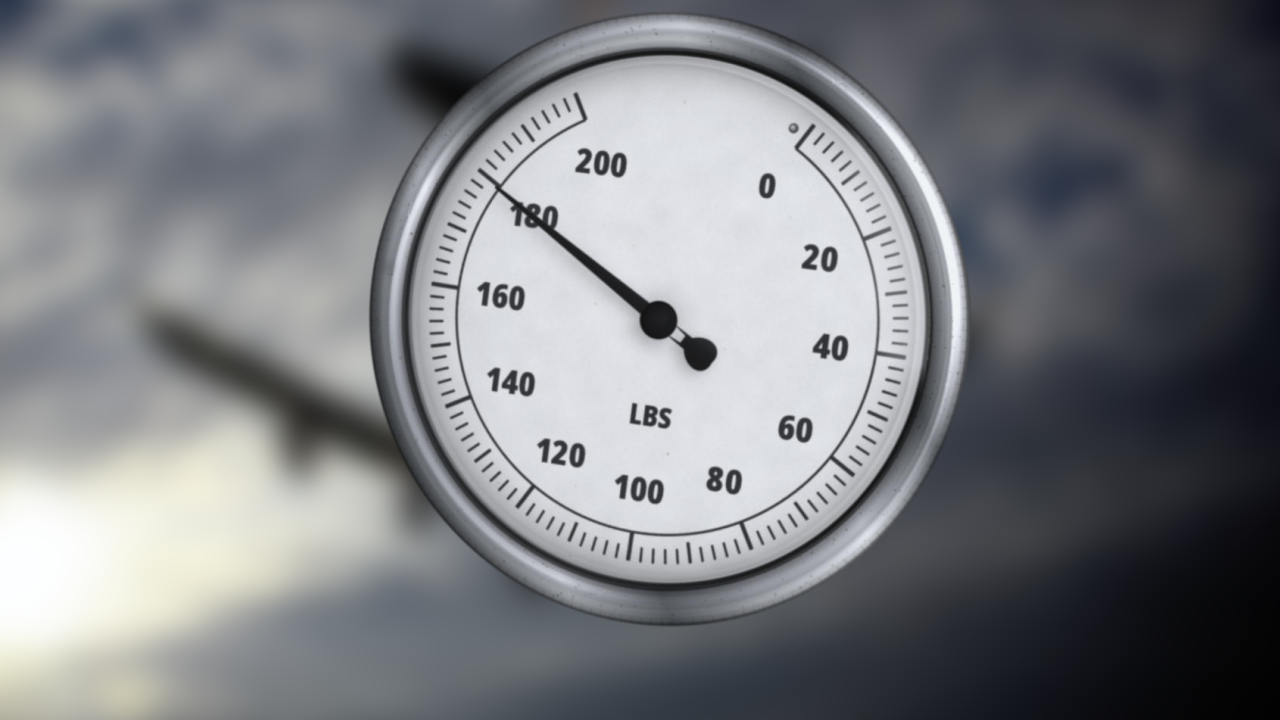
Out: 180
